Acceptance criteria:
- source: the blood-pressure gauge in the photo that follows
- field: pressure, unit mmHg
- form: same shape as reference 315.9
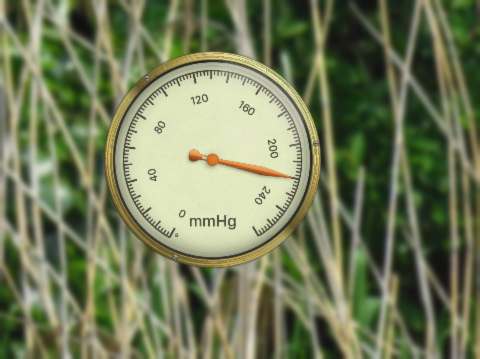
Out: 220
